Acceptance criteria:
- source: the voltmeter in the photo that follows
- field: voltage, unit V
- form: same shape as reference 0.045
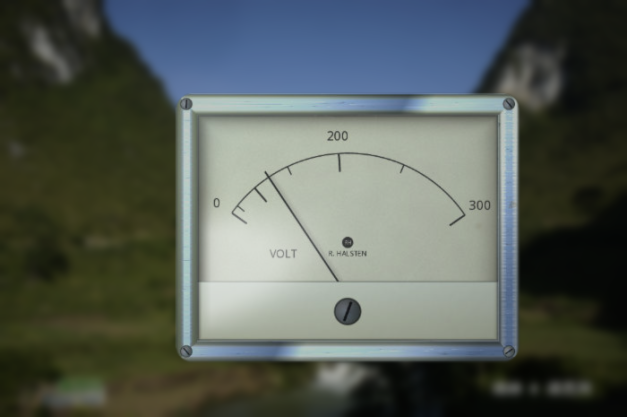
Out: 125
